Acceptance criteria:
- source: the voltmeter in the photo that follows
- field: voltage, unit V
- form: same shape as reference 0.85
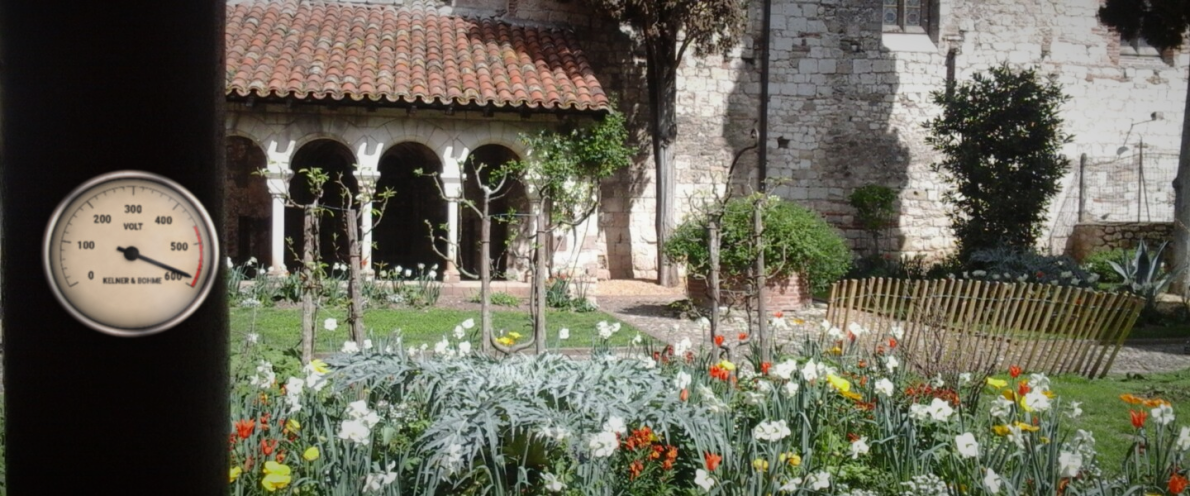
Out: 580
